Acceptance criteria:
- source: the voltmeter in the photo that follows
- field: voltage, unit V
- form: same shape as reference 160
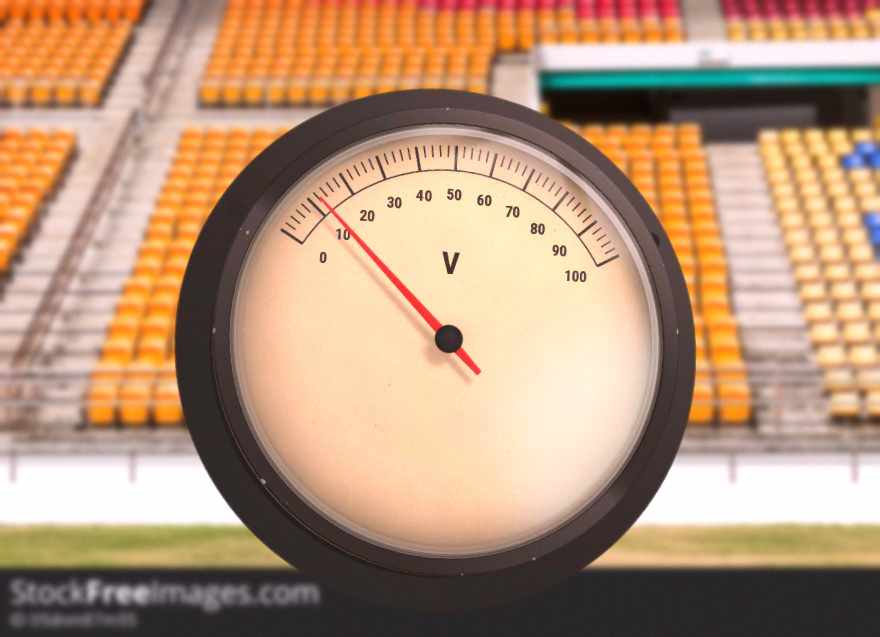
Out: 12
